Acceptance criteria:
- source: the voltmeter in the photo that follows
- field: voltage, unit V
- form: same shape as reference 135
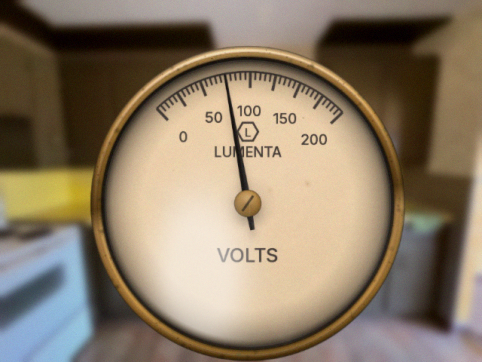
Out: 75
